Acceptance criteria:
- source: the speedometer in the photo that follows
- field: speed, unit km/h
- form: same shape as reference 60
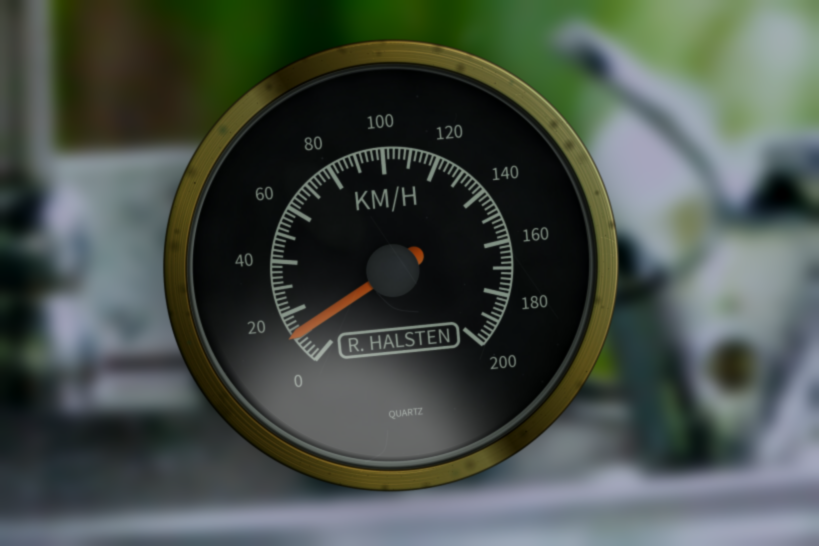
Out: 12
